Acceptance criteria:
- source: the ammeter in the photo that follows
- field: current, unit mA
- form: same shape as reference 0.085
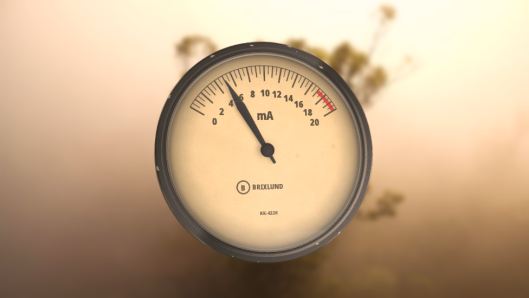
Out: 5
